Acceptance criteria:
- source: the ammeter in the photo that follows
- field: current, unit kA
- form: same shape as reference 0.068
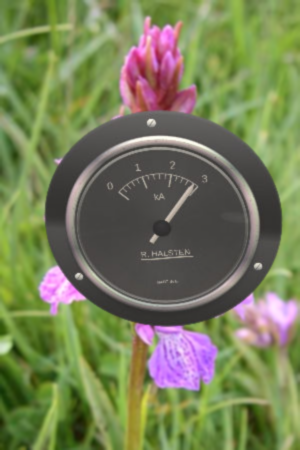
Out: 2.8
